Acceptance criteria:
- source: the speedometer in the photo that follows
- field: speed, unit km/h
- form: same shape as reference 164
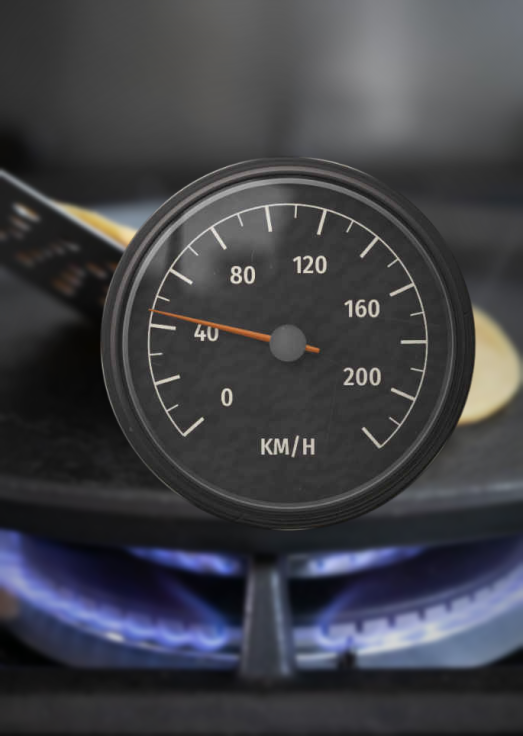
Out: 45
